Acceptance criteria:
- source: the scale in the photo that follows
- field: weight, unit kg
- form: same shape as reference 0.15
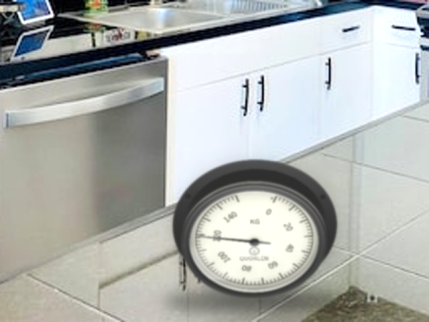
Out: 120
